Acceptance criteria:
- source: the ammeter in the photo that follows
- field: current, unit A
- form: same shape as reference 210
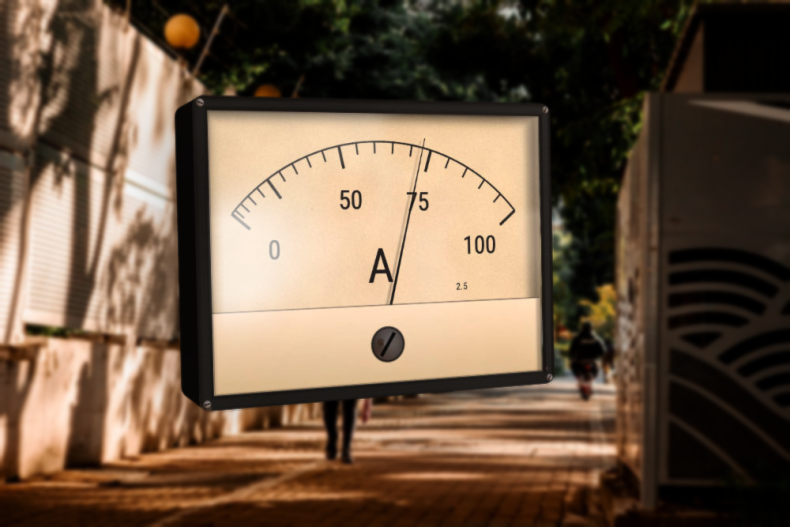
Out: 72.5
